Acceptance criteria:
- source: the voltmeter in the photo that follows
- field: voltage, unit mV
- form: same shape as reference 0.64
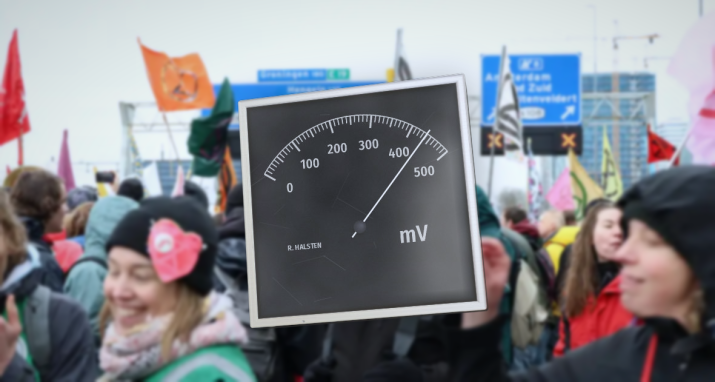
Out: 440
